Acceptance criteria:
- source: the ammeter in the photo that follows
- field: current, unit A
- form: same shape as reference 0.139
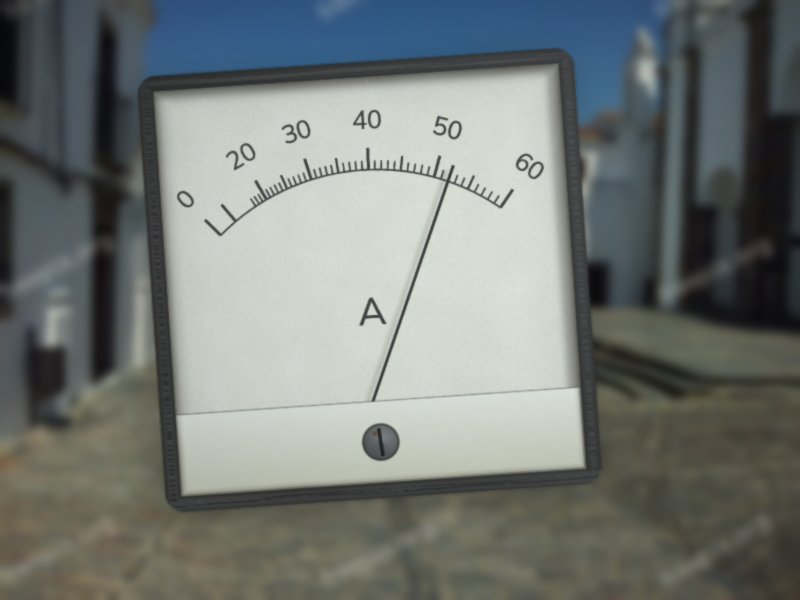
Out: 52
